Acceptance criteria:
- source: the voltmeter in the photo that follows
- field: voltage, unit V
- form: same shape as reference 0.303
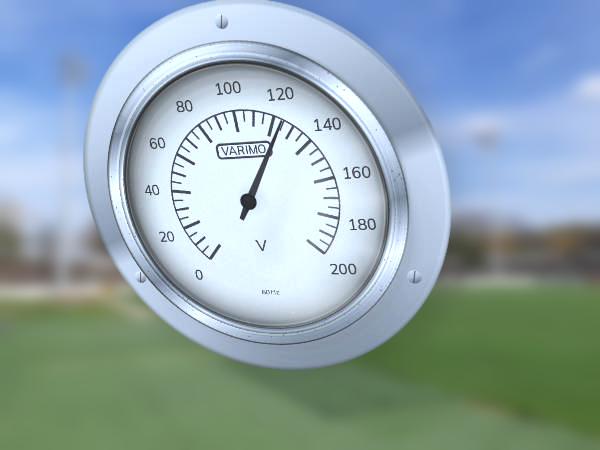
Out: 125
